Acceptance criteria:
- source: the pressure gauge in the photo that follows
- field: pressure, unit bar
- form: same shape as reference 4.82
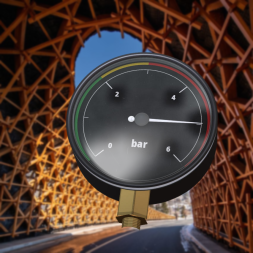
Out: 5
